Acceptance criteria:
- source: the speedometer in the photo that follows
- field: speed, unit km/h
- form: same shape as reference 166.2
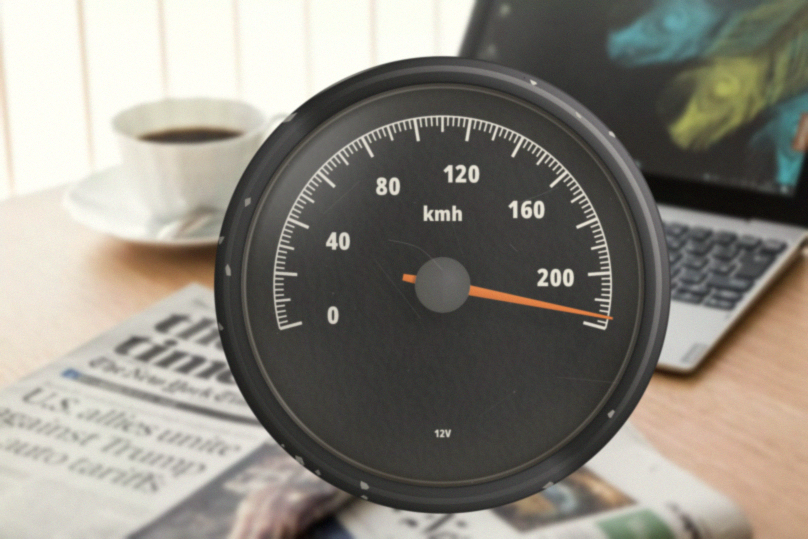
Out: 216
